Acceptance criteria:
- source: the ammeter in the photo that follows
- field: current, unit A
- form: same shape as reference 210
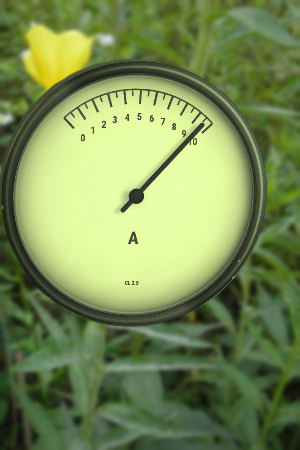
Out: 9.5
